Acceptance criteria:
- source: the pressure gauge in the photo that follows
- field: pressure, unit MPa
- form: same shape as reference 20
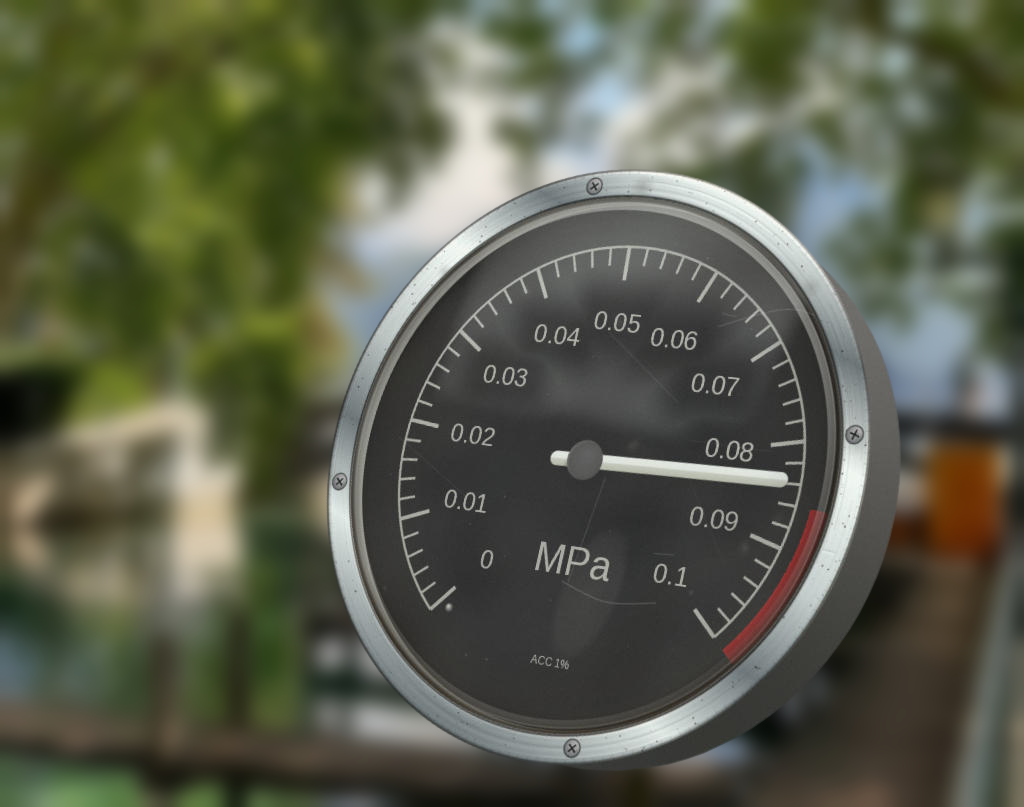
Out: 0.084
